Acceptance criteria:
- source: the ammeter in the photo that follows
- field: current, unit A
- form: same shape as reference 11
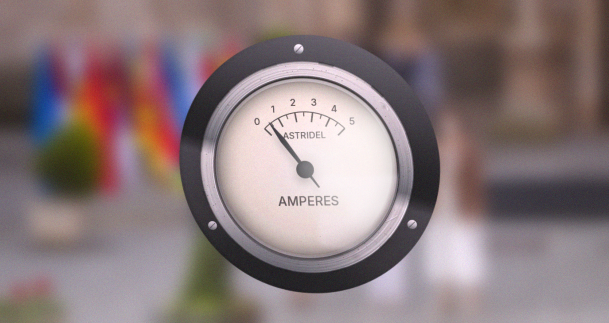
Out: 0.5
